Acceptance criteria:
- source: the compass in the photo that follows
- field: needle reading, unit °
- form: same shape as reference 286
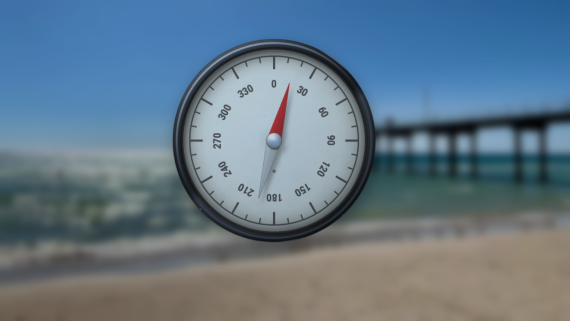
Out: 15
